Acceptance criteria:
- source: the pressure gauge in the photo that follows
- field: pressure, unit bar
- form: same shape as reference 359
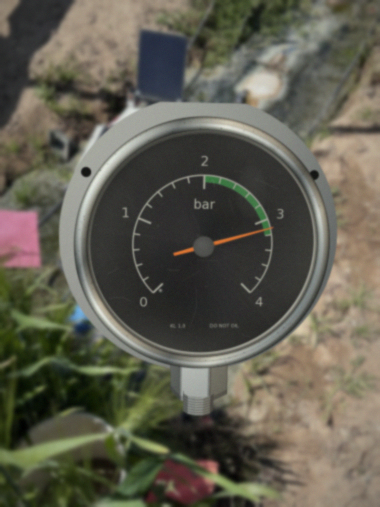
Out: 3.1
